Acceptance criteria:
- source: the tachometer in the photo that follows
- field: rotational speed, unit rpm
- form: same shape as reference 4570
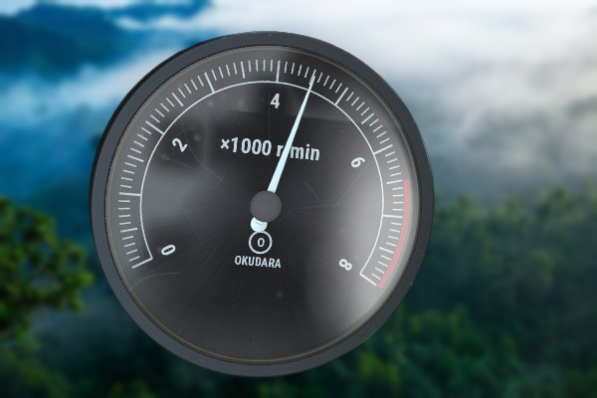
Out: 4500
